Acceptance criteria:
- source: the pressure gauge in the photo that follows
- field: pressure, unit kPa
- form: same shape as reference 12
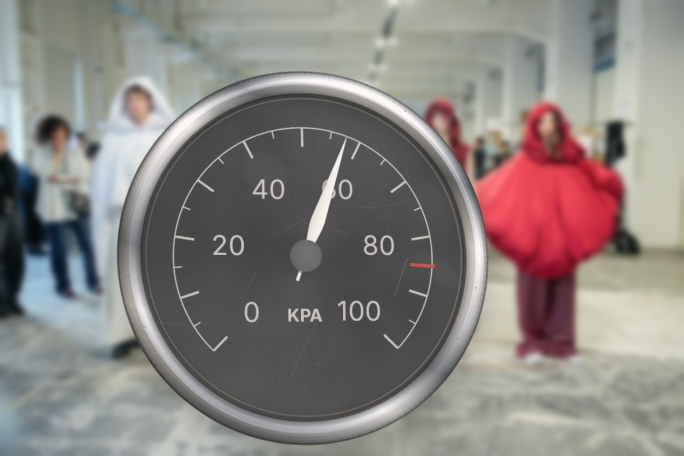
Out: 57.5
